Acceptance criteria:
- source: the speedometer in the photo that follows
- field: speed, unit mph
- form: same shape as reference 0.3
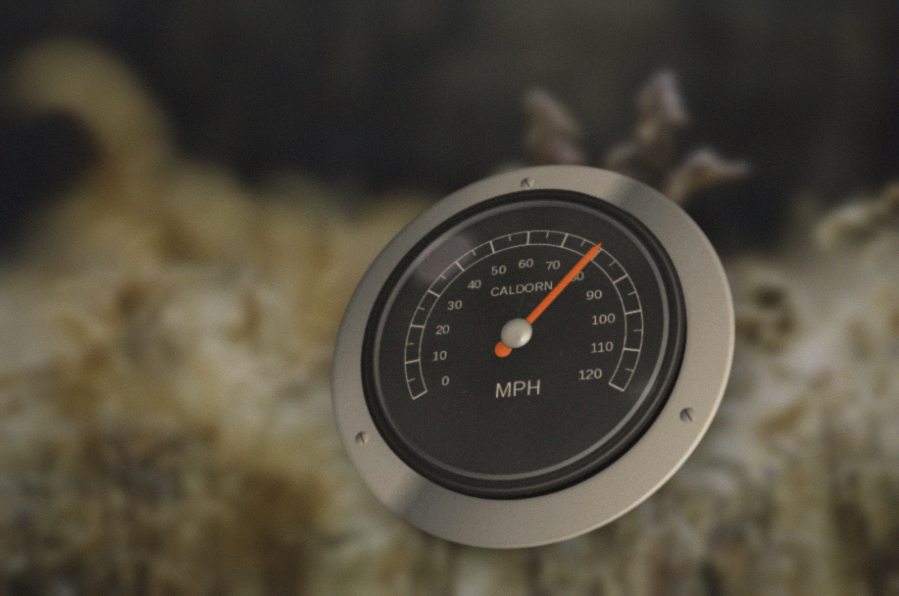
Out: 80
